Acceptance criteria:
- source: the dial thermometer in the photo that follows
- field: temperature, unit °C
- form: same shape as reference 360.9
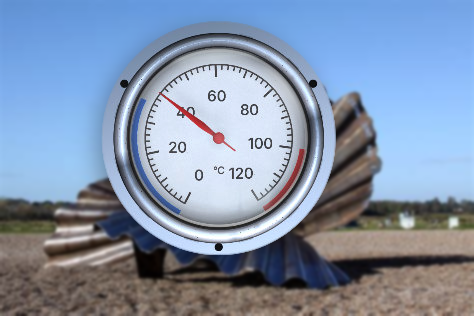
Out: 40
